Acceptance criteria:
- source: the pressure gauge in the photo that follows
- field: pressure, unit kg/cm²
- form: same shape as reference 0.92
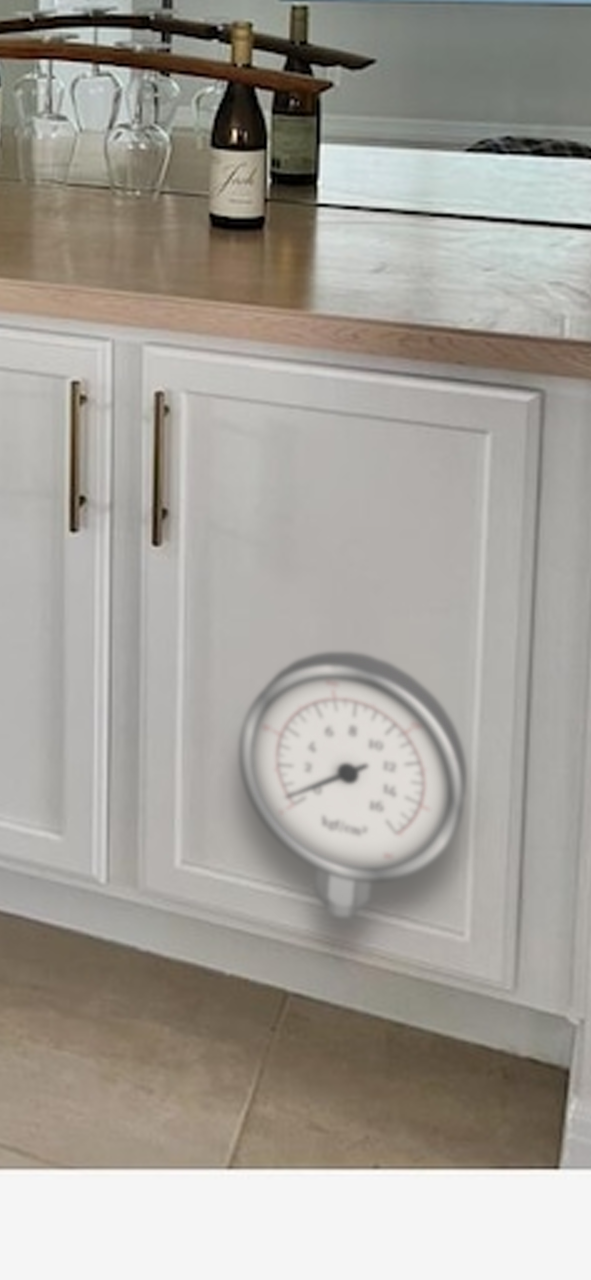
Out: 0.5
